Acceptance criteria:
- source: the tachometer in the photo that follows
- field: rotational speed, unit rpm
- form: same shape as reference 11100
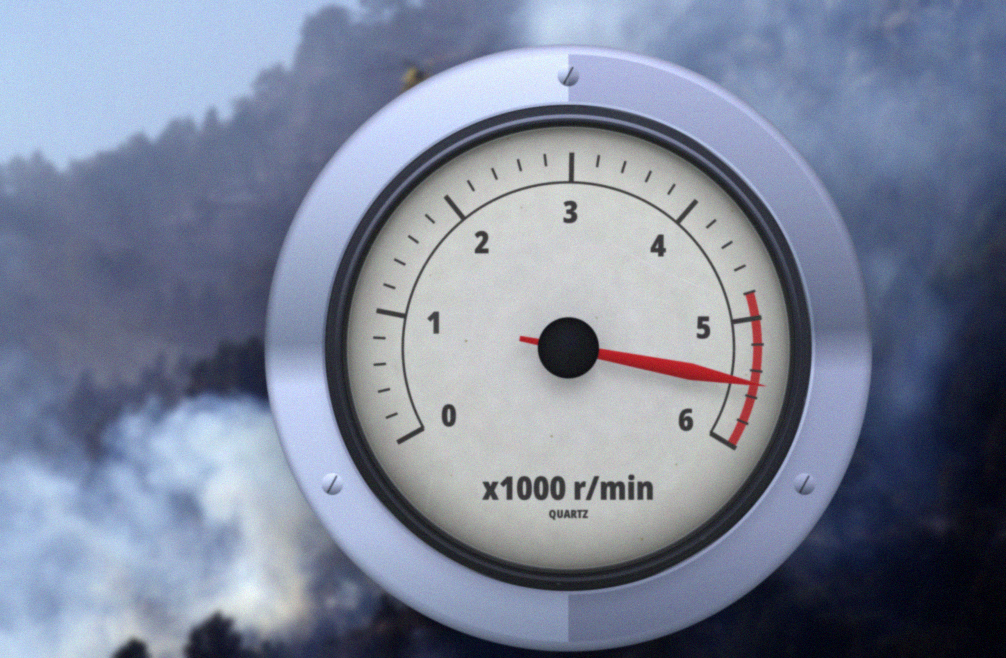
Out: 5500
